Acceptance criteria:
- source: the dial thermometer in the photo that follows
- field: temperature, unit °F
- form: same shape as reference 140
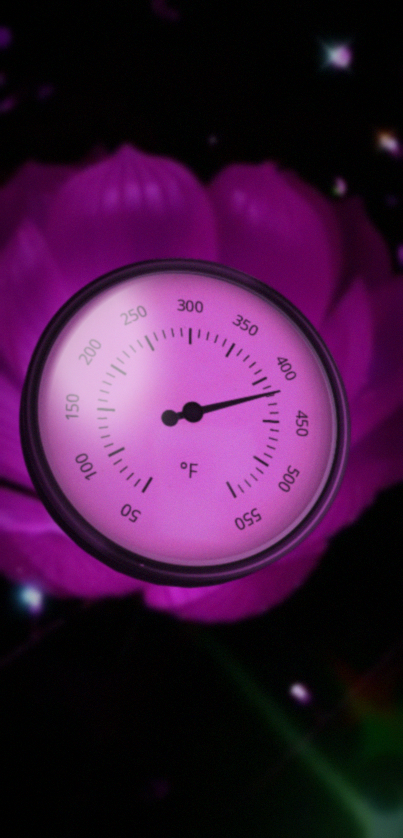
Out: 420
